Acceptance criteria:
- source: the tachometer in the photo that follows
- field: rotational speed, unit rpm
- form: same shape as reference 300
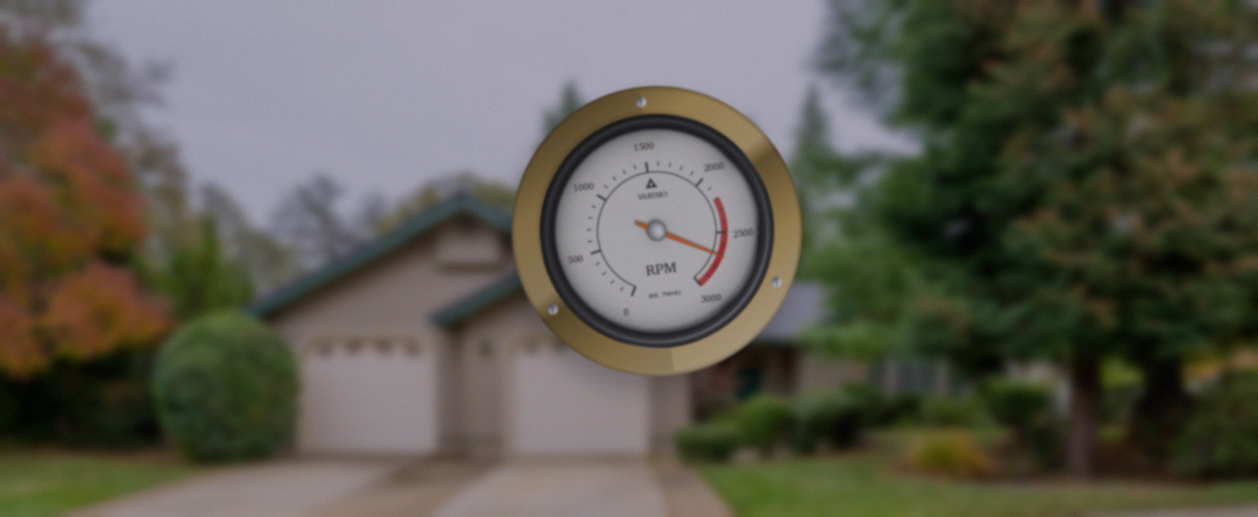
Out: 2700
